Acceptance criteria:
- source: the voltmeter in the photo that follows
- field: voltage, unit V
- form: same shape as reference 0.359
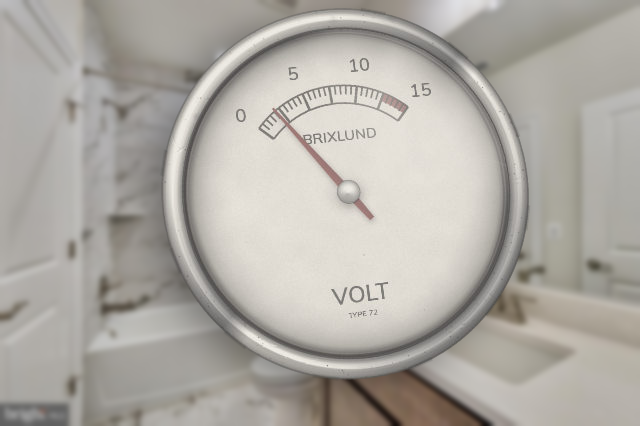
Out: 2
